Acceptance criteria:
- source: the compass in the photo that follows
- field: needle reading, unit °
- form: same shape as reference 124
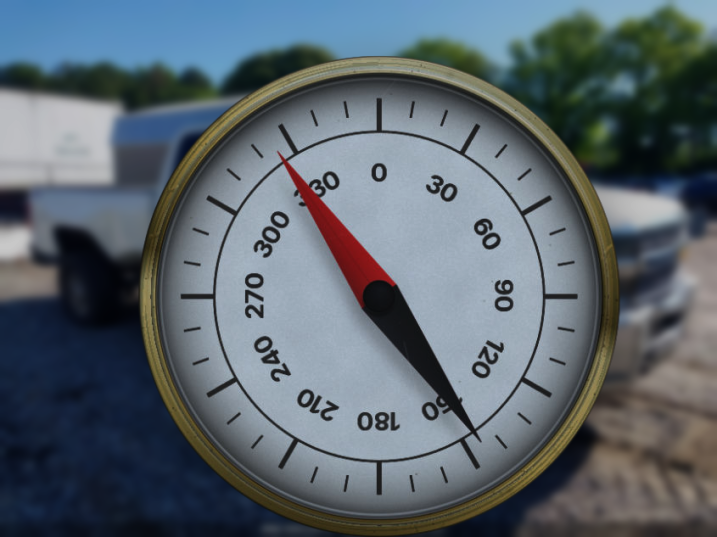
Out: 325
